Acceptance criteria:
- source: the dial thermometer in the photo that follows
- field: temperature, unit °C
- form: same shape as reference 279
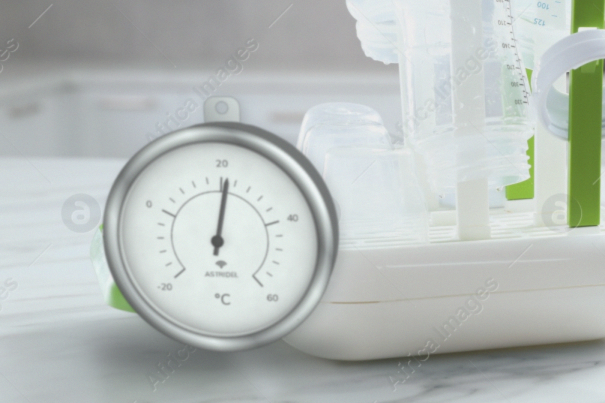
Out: 22
